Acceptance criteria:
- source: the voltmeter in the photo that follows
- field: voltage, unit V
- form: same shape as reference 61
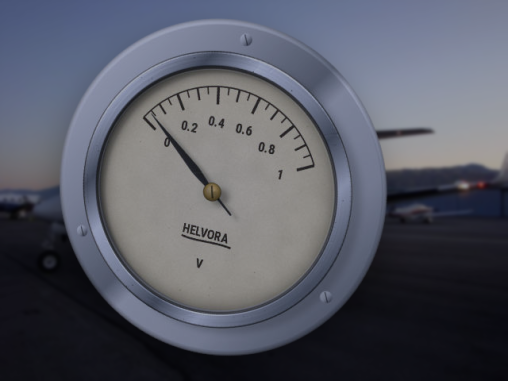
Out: 0.05
